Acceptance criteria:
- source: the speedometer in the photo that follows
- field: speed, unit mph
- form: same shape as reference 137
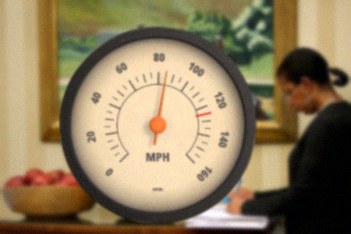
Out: 85
